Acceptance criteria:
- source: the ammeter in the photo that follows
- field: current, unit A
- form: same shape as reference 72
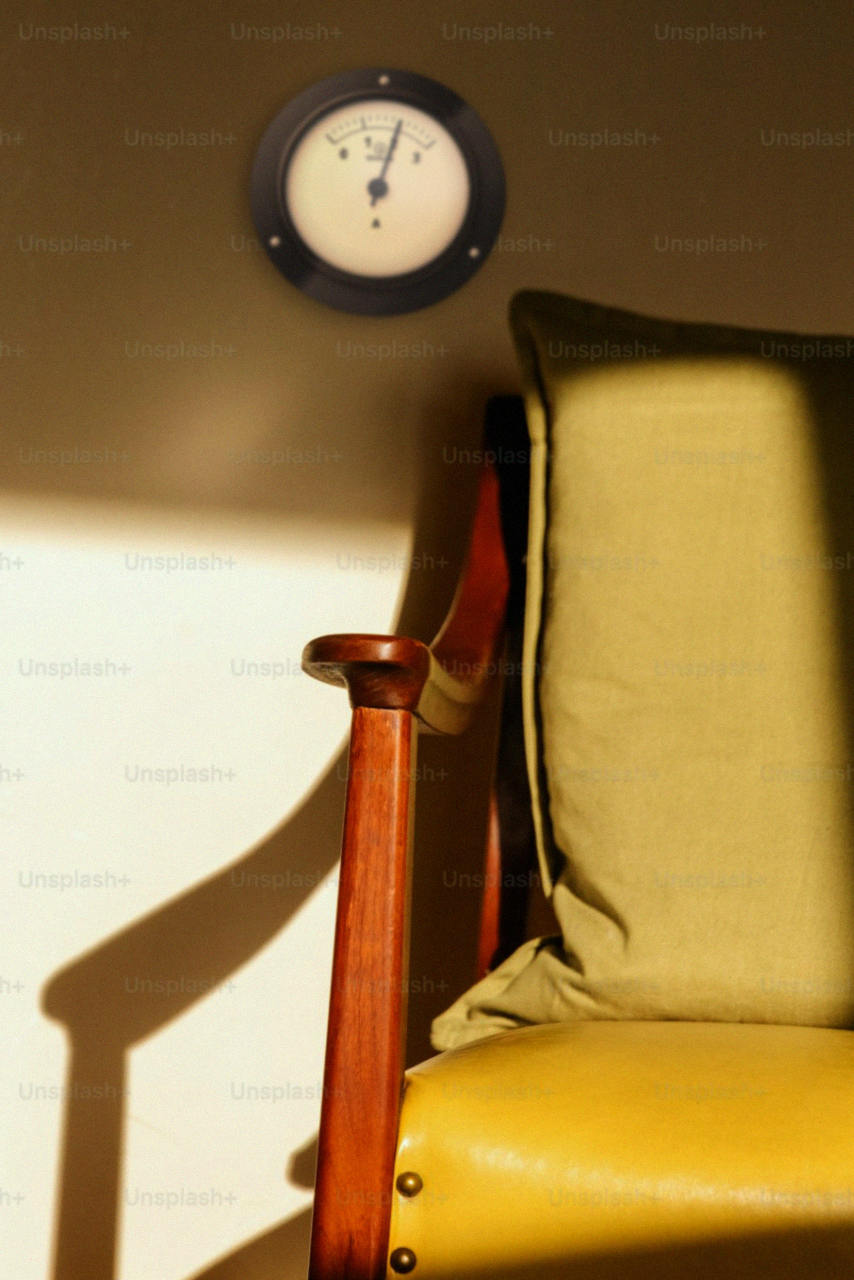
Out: 2
